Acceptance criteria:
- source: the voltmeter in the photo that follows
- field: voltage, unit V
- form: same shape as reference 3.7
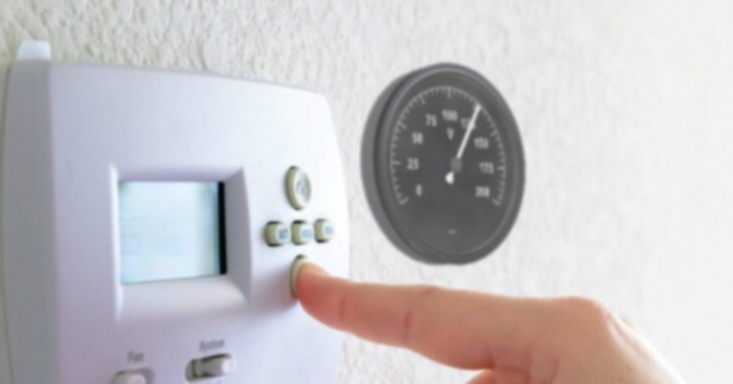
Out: 125
